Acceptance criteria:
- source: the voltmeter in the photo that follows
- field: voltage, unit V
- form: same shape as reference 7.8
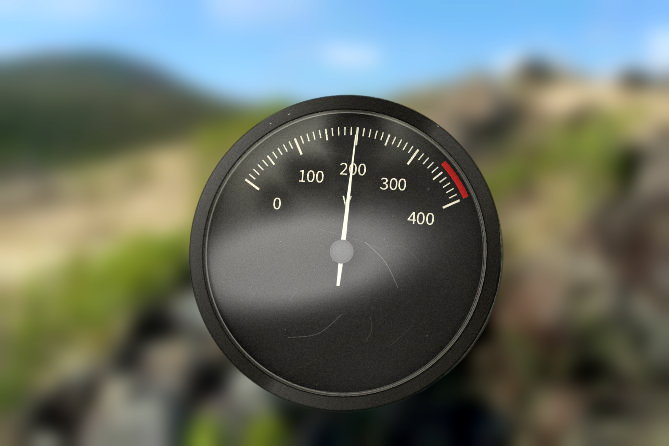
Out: 200
